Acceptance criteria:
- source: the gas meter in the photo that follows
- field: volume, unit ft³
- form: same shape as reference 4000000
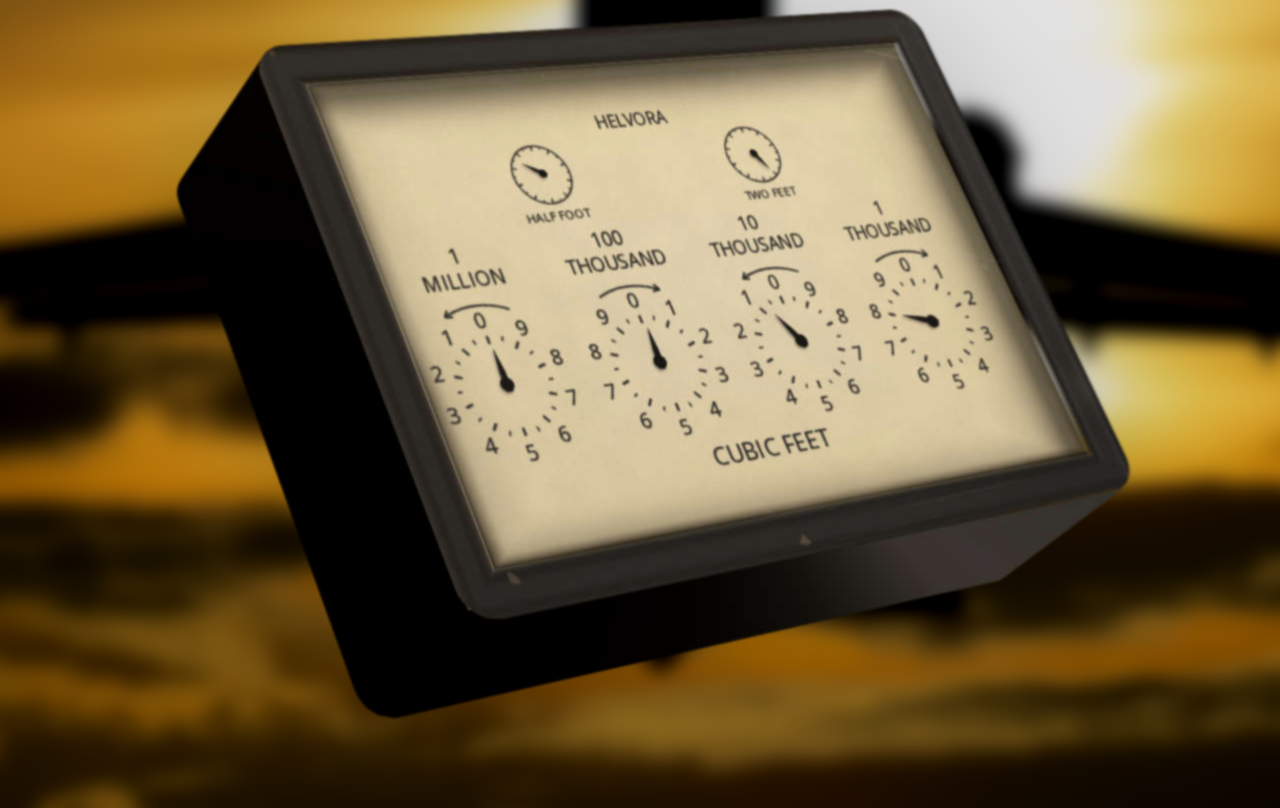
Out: 800
